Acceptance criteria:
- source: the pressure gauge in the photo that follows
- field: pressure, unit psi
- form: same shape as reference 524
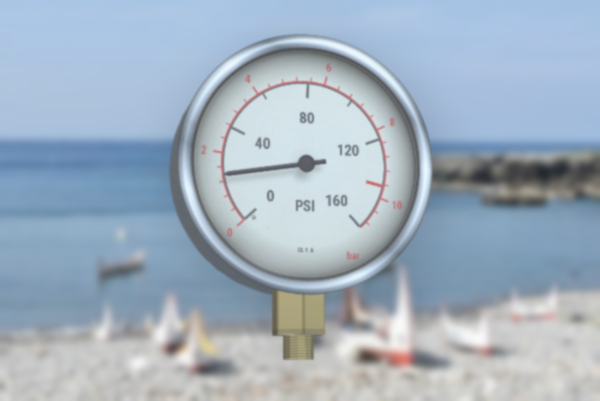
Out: 20
